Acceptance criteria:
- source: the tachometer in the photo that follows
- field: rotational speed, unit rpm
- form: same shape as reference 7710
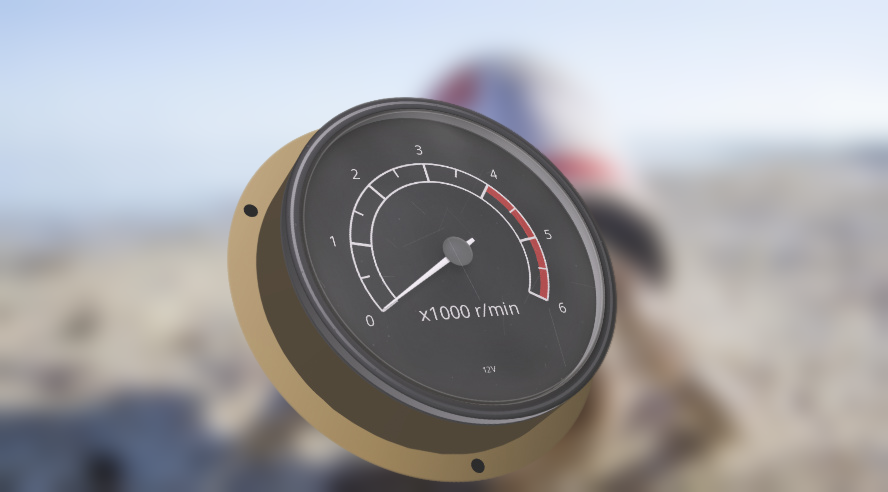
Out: 0
